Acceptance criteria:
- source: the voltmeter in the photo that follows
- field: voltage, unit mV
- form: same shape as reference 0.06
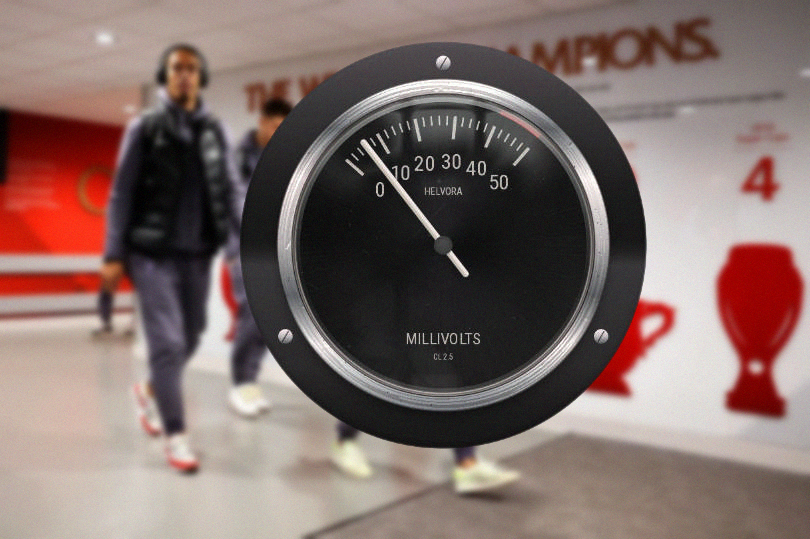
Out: 6
